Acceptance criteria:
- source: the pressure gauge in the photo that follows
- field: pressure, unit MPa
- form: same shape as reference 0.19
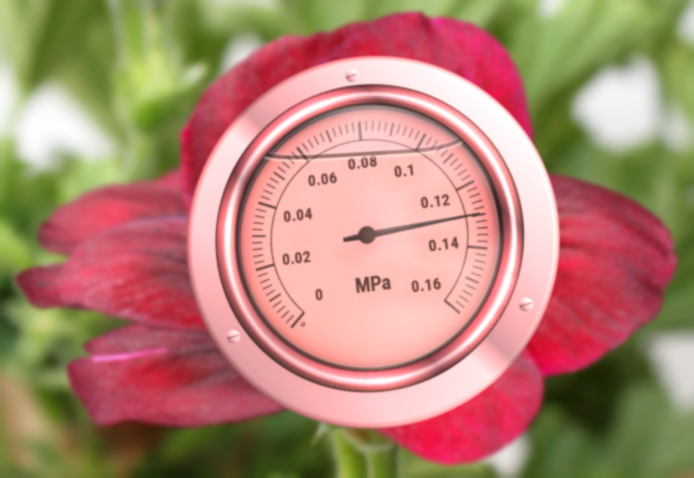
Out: 0.13
